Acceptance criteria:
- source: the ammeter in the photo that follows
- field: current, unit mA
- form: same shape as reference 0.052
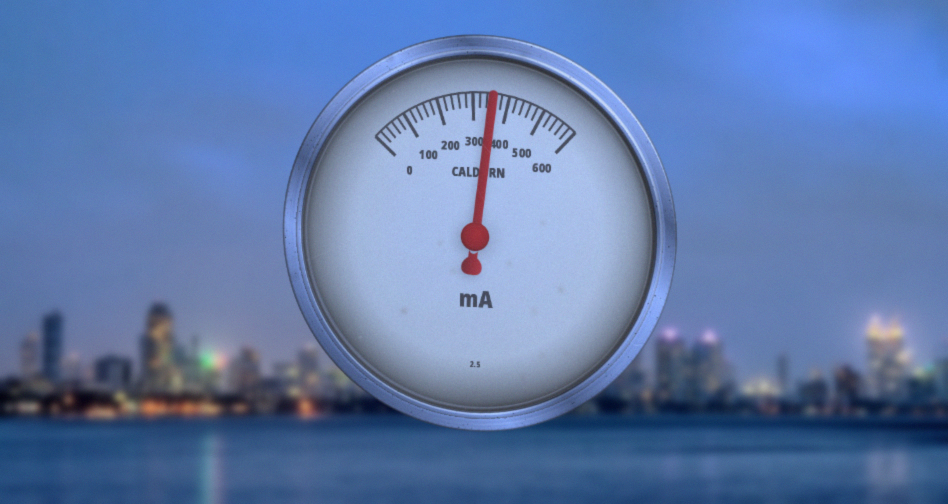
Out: 360
